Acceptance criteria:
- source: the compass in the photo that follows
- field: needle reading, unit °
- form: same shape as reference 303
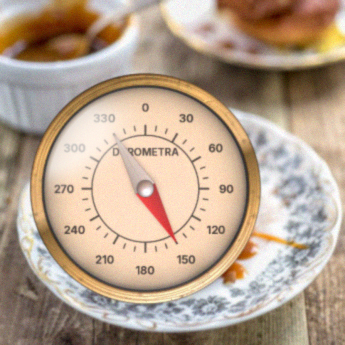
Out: 150
